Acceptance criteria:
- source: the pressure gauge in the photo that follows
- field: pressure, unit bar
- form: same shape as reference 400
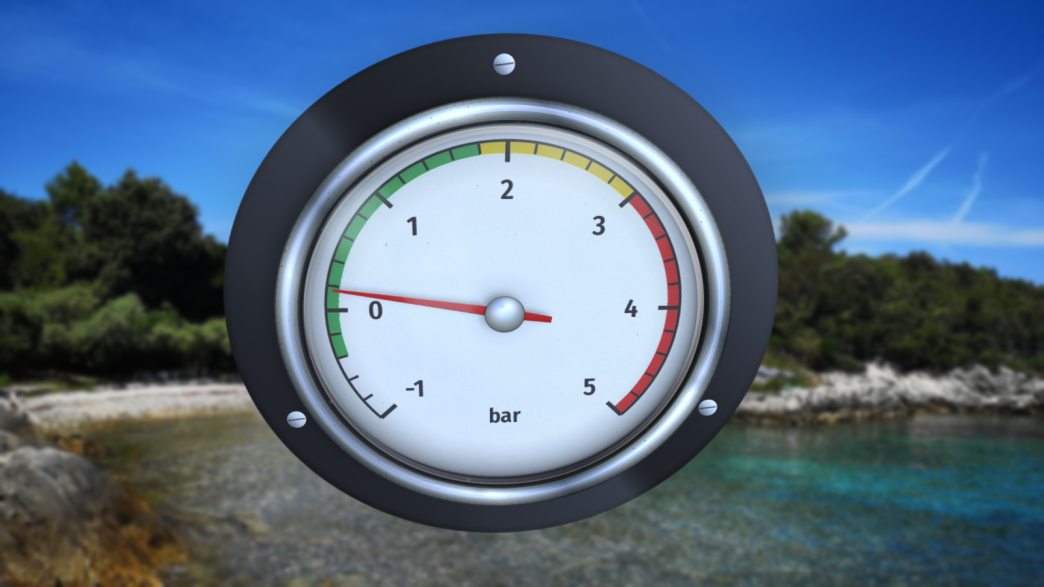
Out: 0.2
